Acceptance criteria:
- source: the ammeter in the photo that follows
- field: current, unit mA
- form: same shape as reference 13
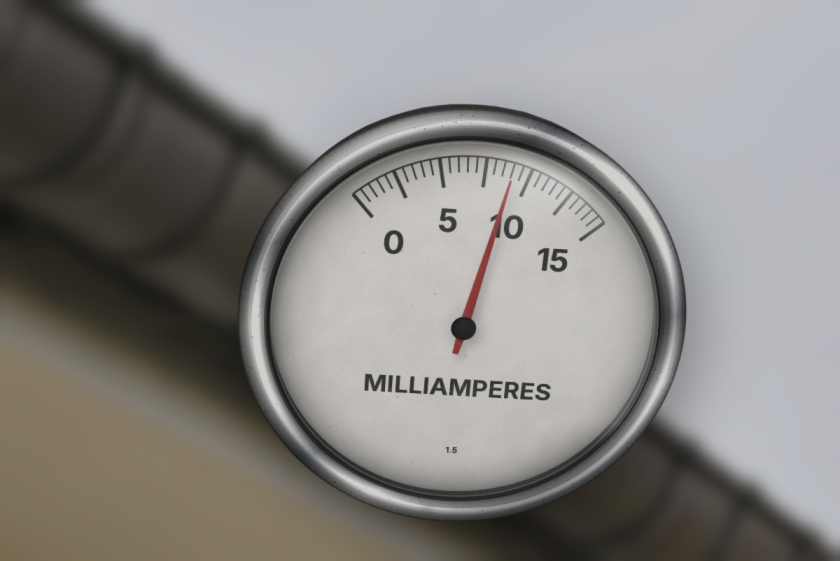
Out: 9
